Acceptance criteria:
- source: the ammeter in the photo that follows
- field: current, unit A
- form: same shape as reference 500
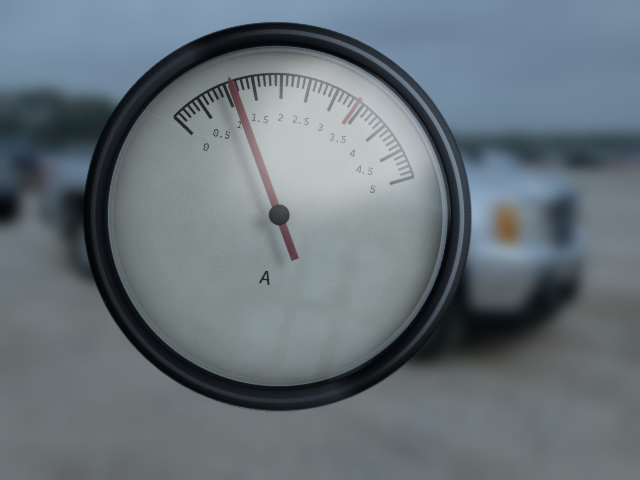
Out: 1.1
